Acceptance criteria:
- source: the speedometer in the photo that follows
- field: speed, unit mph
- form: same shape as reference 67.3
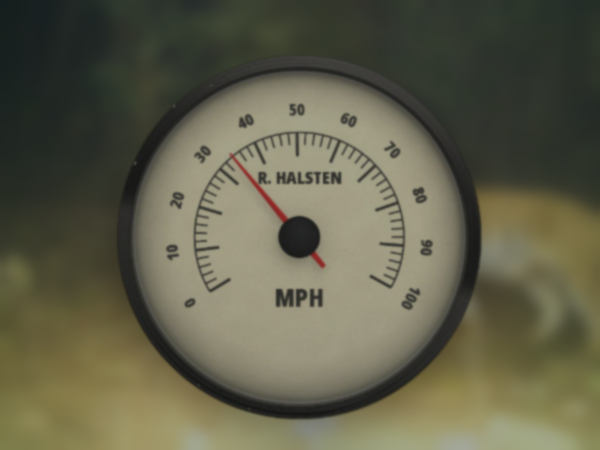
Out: 34
